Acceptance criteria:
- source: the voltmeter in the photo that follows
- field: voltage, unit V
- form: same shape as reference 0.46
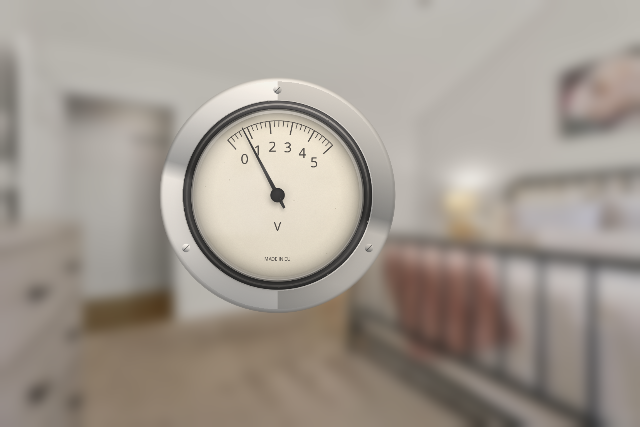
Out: 0.8
